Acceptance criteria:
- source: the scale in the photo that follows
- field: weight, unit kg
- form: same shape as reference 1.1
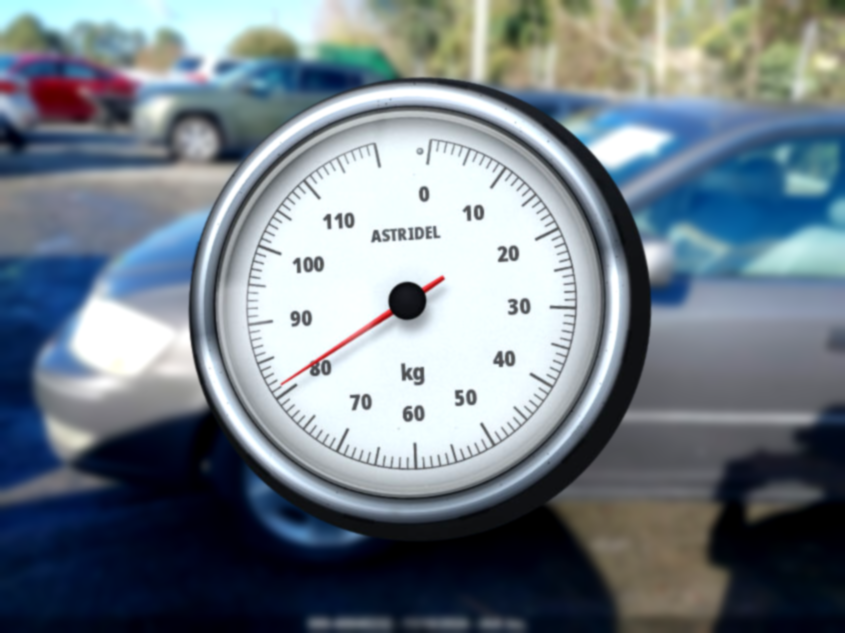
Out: 81
